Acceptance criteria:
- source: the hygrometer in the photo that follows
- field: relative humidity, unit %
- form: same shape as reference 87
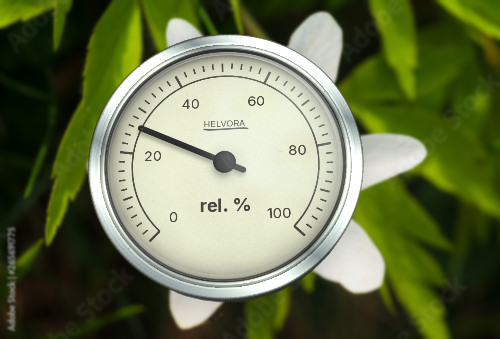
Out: 26
